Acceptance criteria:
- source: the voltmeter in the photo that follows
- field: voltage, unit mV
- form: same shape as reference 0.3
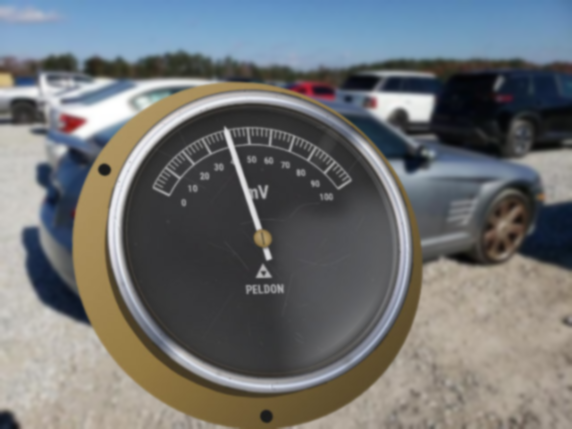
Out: 40
